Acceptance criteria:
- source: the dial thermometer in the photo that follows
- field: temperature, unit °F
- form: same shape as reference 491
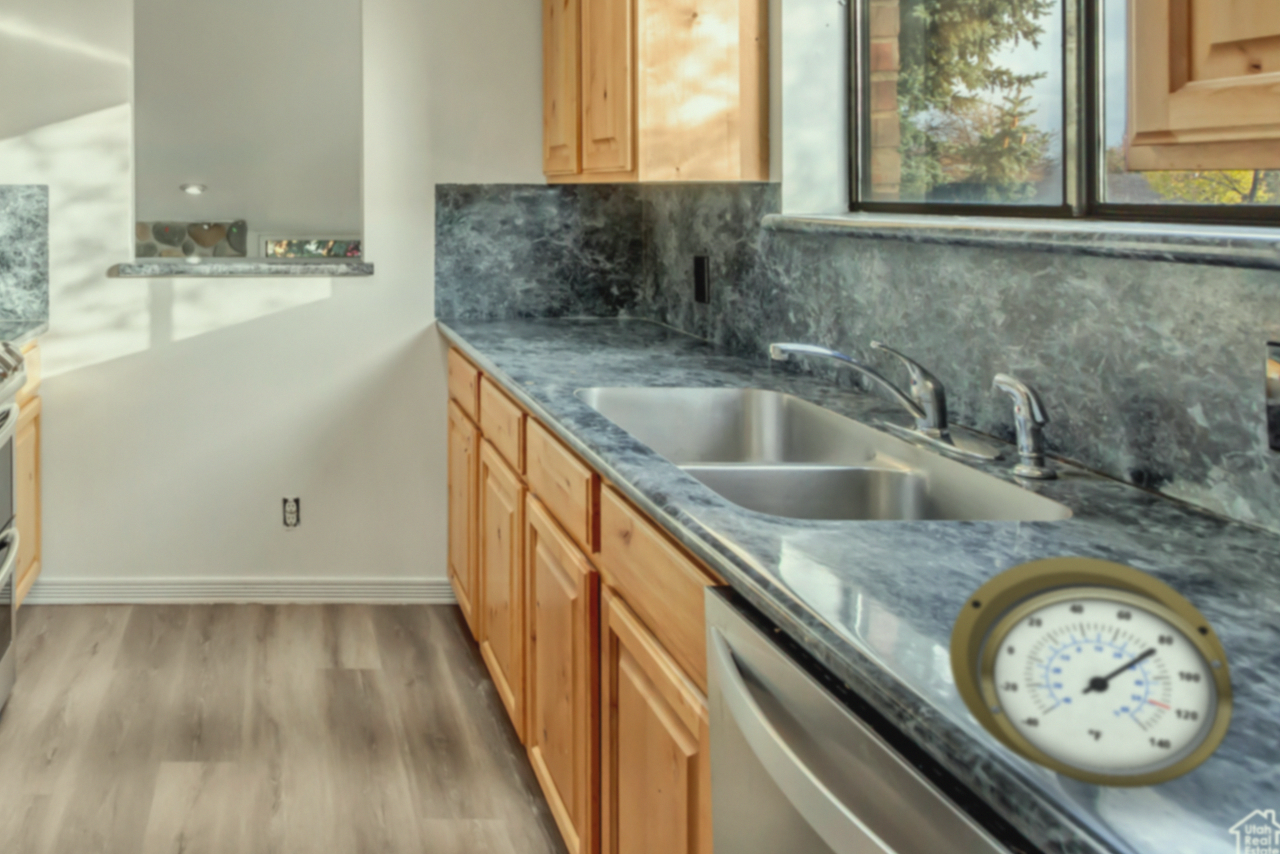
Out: 80
